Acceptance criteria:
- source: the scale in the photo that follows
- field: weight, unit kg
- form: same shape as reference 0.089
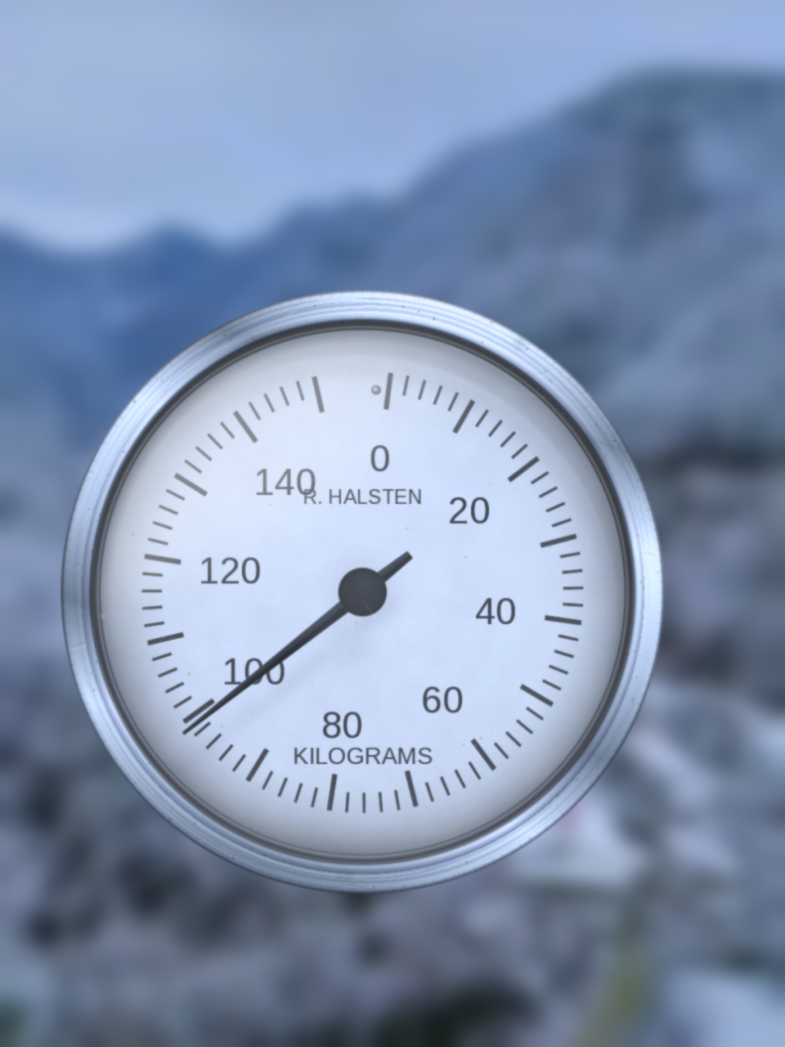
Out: 99
